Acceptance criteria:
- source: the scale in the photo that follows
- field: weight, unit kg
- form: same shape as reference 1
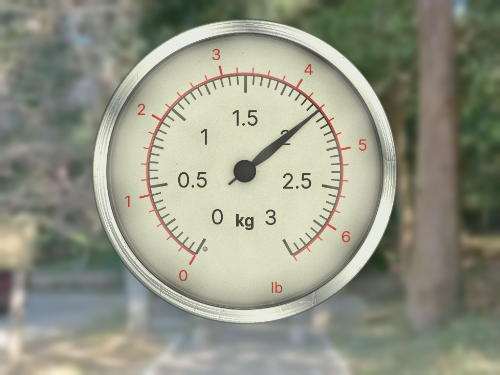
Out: 2
